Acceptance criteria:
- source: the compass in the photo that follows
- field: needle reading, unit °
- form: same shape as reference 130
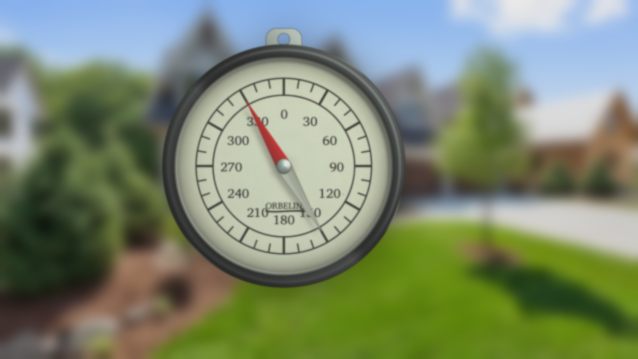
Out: 330
